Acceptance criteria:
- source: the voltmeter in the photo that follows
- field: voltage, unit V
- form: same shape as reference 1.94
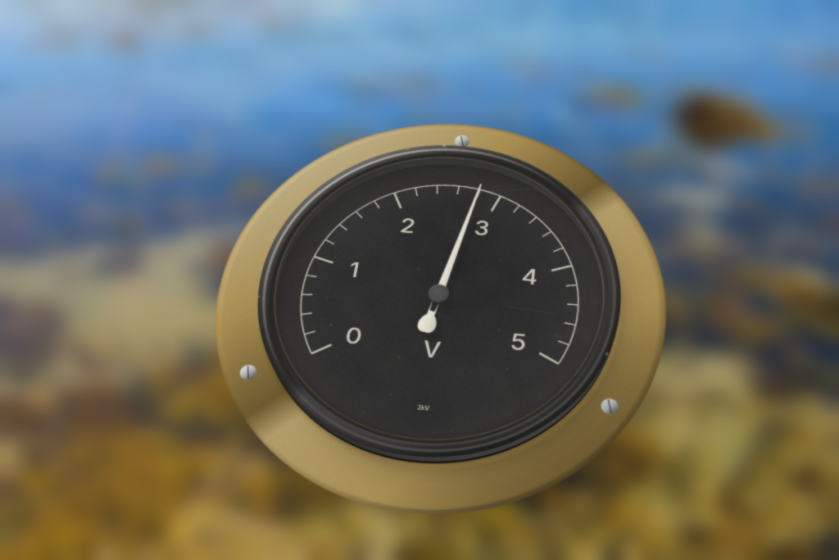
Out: 2.8
